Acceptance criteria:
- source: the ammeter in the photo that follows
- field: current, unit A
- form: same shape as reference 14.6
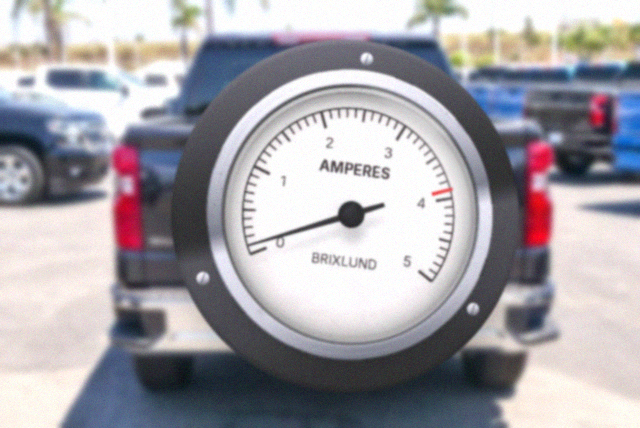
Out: 0.1
